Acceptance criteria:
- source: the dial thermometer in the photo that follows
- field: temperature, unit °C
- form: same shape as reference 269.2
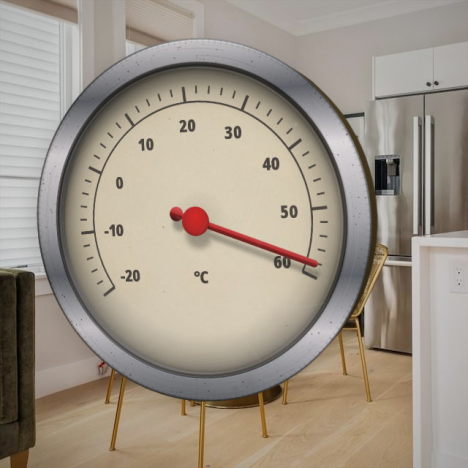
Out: 58
